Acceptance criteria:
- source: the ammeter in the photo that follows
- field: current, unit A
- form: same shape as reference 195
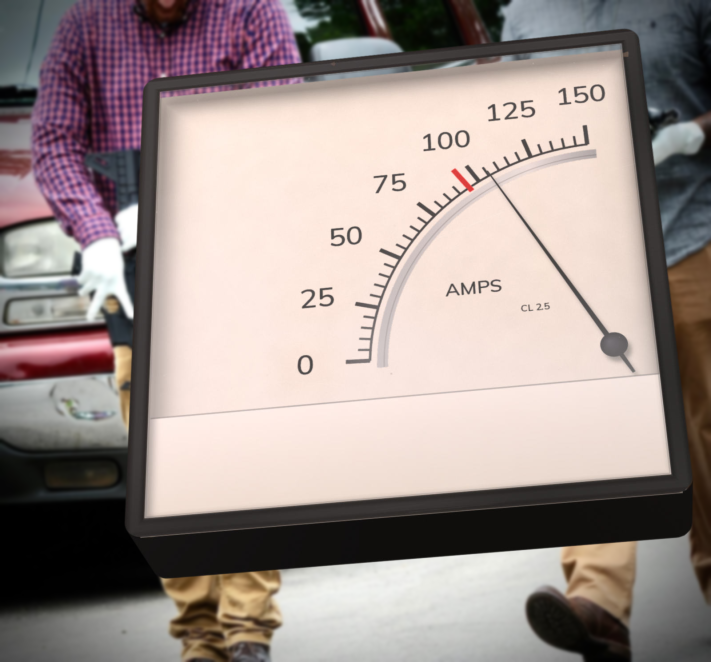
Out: 105
